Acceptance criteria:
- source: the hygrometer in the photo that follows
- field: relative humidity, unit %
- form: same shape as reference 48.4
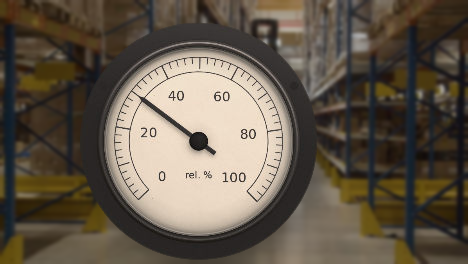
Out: 30
